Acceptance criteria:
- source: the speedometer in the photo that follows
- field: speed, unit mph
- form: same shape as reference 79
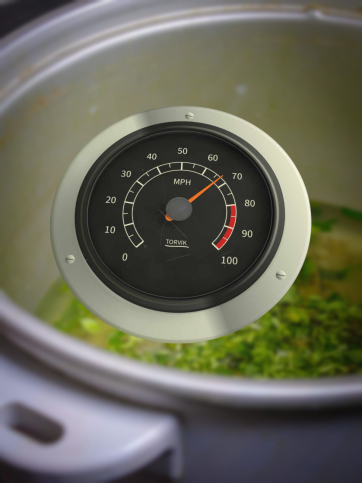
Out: 67.5
